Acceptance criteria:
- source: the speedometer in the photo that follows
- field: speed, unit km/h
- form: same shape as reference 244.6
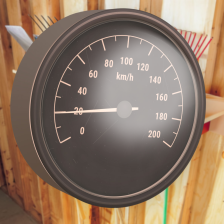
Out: 20
